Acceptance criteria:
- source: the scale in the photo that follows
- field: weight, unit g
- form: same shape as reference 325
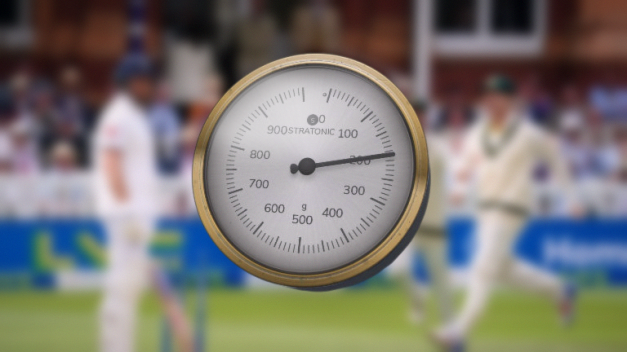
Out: 200
